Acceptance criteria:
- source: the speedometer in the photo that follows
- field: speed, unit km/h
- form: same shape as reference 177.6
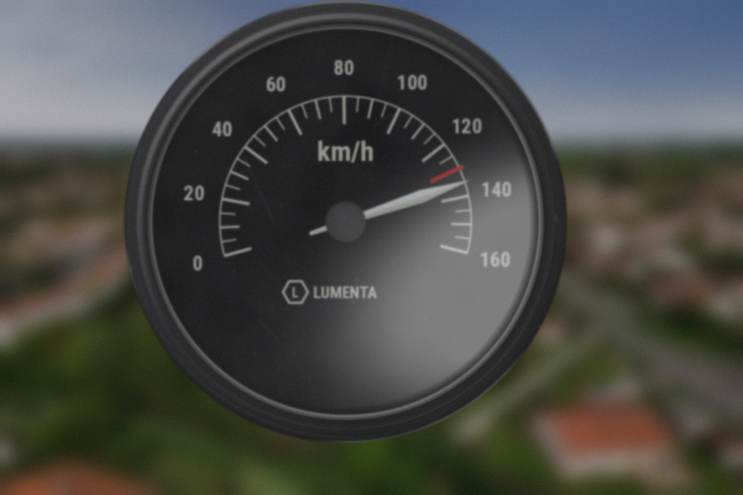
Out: 135
